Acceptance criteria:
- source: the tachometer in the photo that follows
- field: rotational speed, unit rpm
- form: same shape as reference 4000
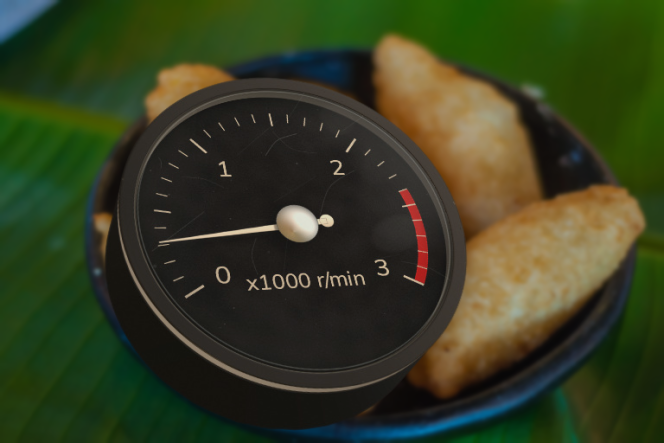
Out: 300
